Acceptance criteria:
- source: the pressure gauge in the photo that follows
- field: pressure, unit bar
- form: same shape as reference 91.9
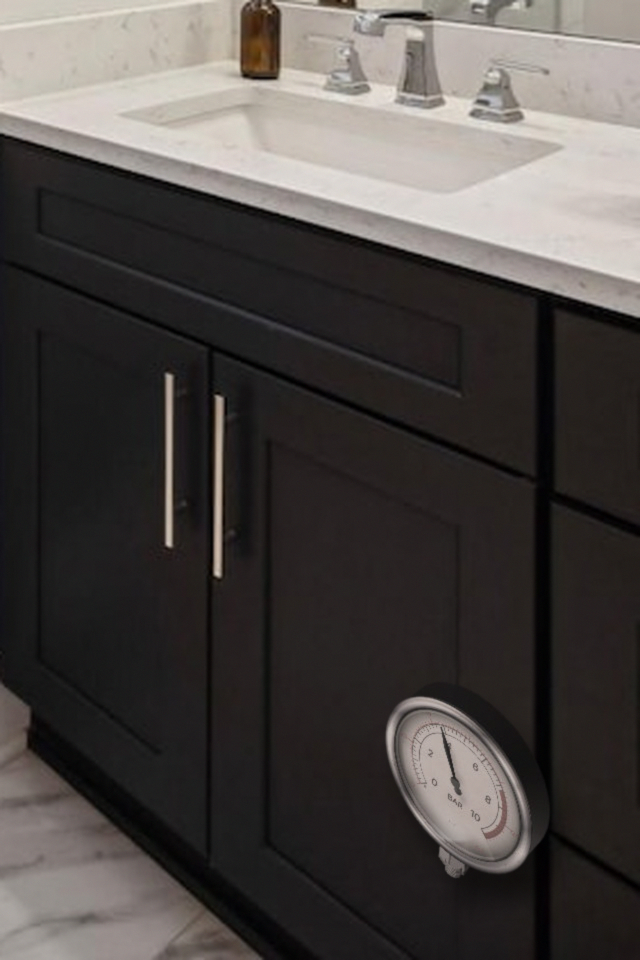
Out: 4
